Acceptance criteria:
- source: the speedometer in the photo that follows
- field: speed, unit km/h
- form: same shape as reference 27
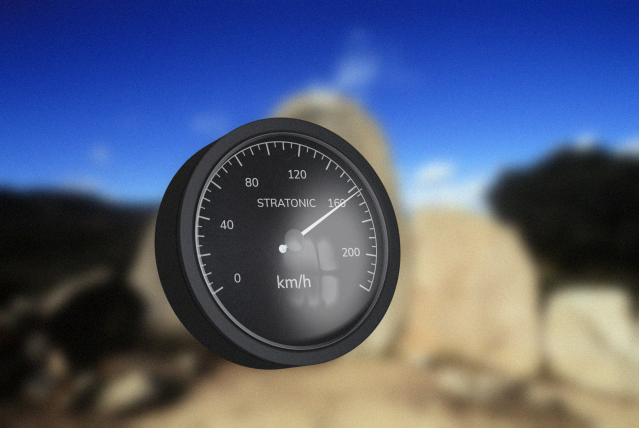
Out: 162.5
